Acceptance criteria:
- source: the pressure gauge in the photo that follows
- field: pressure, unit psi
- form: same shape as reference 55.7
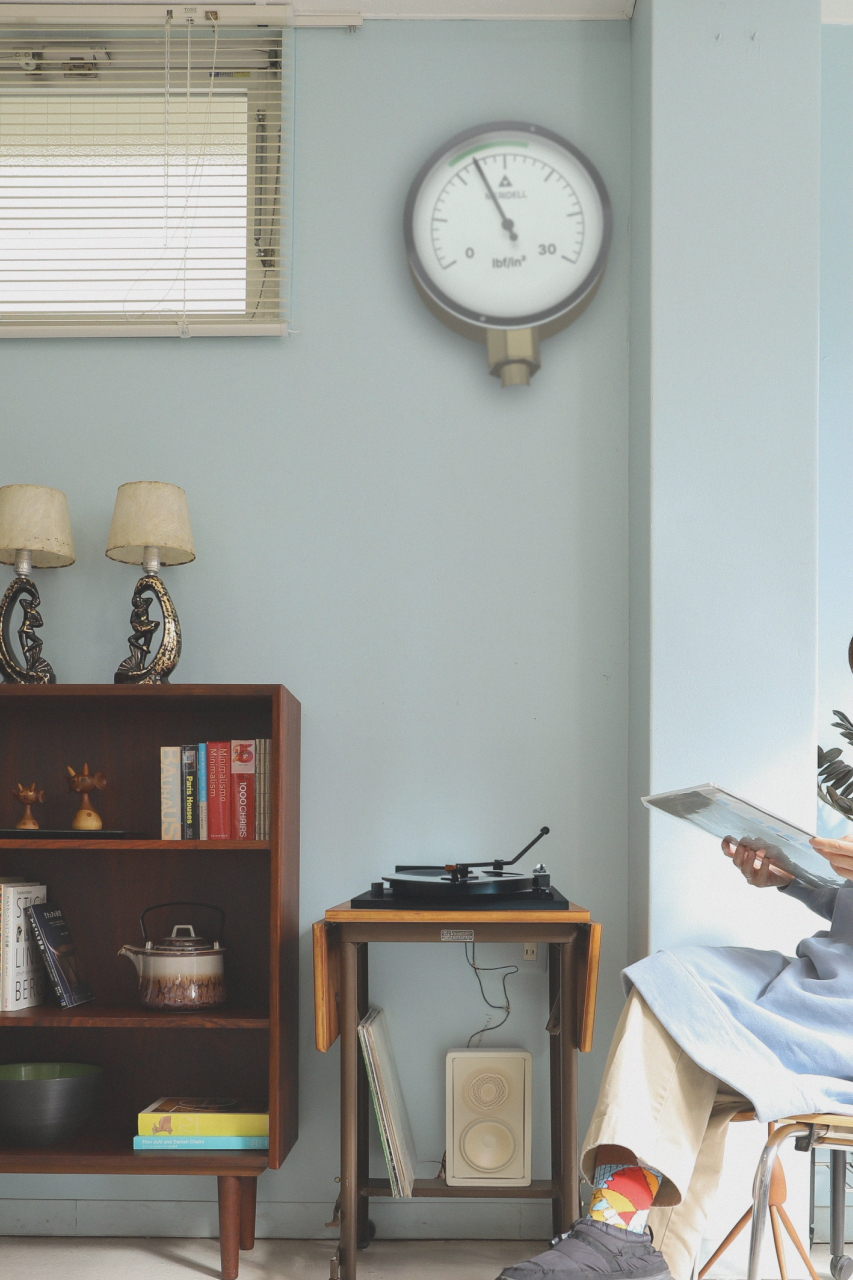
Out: 12
